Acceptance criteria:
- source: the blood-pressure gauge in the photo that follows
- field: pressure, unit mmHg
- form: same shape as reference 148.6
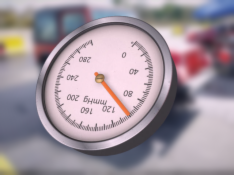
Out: 100
